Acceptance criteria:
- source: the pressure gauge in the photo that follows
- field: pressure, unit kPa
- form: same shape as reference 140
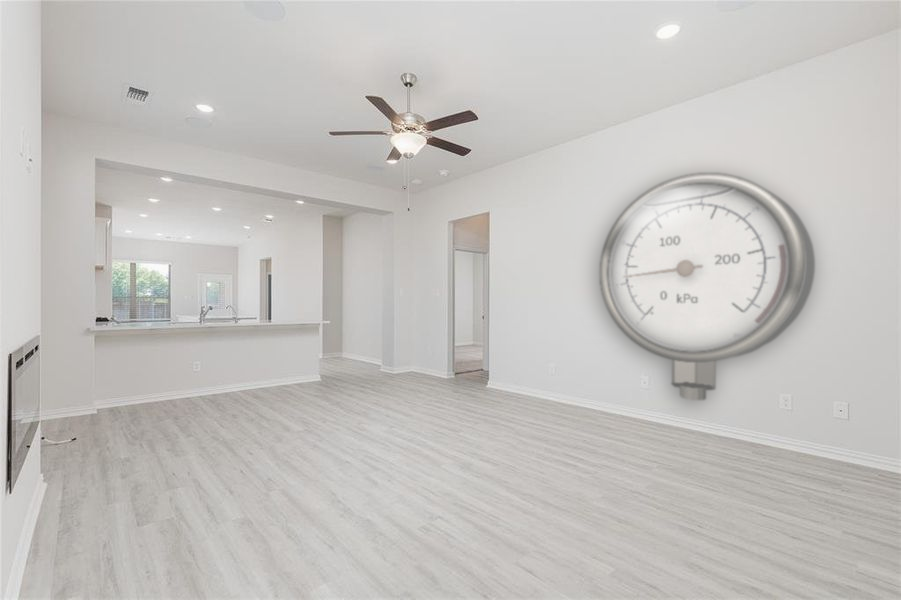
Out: 40
